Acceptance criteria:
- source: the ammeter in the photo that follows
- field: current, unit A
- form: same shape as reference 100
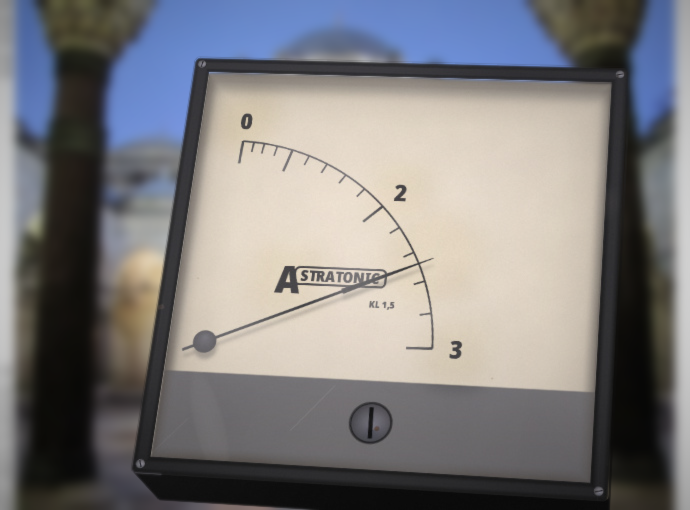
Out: 2.5
